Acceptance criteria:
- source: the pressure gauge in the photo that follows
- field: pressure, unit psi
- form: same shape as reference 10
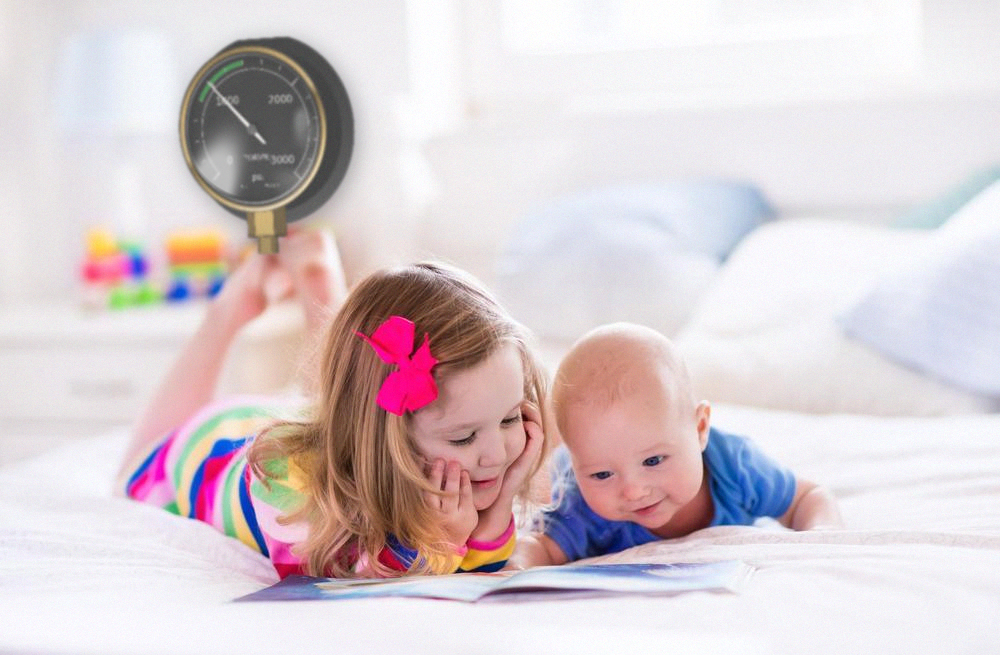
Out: 1000
